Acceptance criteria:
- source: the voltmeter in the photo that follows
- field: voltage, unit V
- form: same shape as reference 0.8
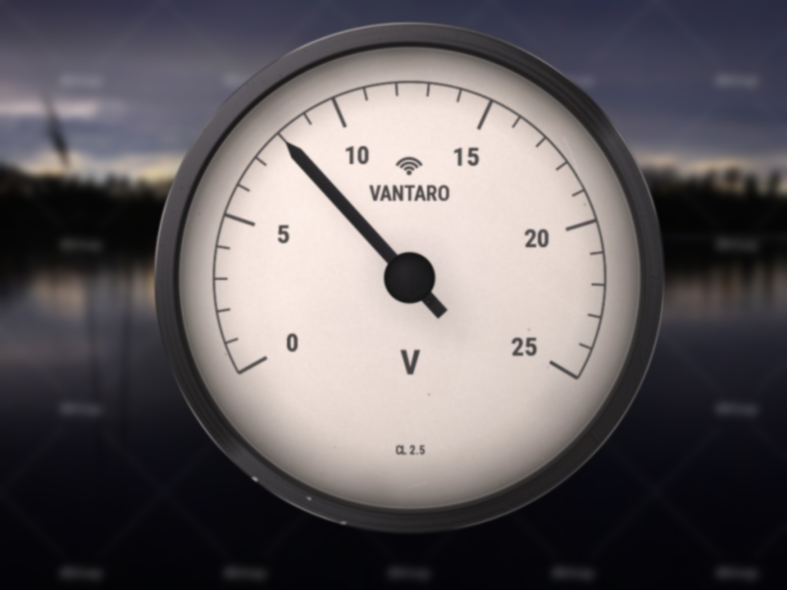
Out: 8
